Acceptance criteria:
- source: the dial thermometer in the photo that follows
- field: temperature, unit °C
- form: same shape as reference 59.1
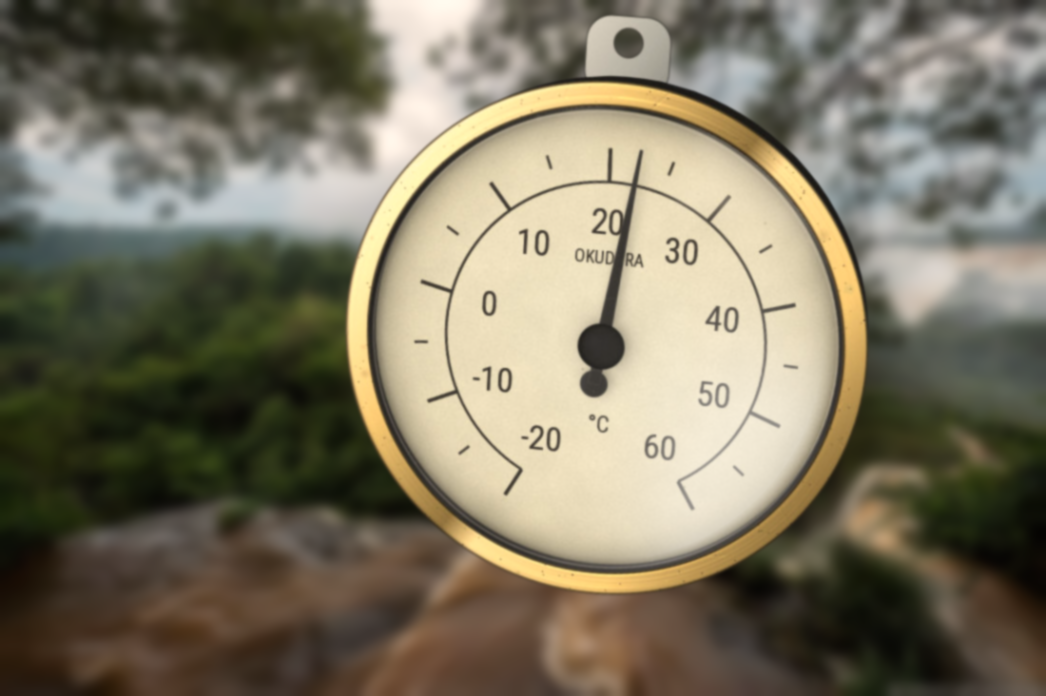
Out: 22.5
